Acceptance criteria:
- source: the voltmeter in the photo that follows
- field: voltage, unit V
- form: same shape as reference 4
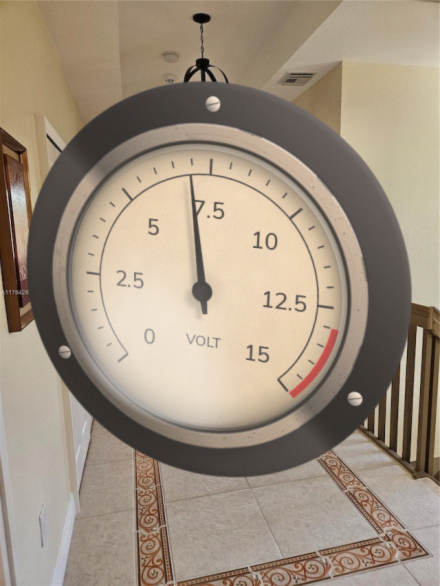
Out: 7
